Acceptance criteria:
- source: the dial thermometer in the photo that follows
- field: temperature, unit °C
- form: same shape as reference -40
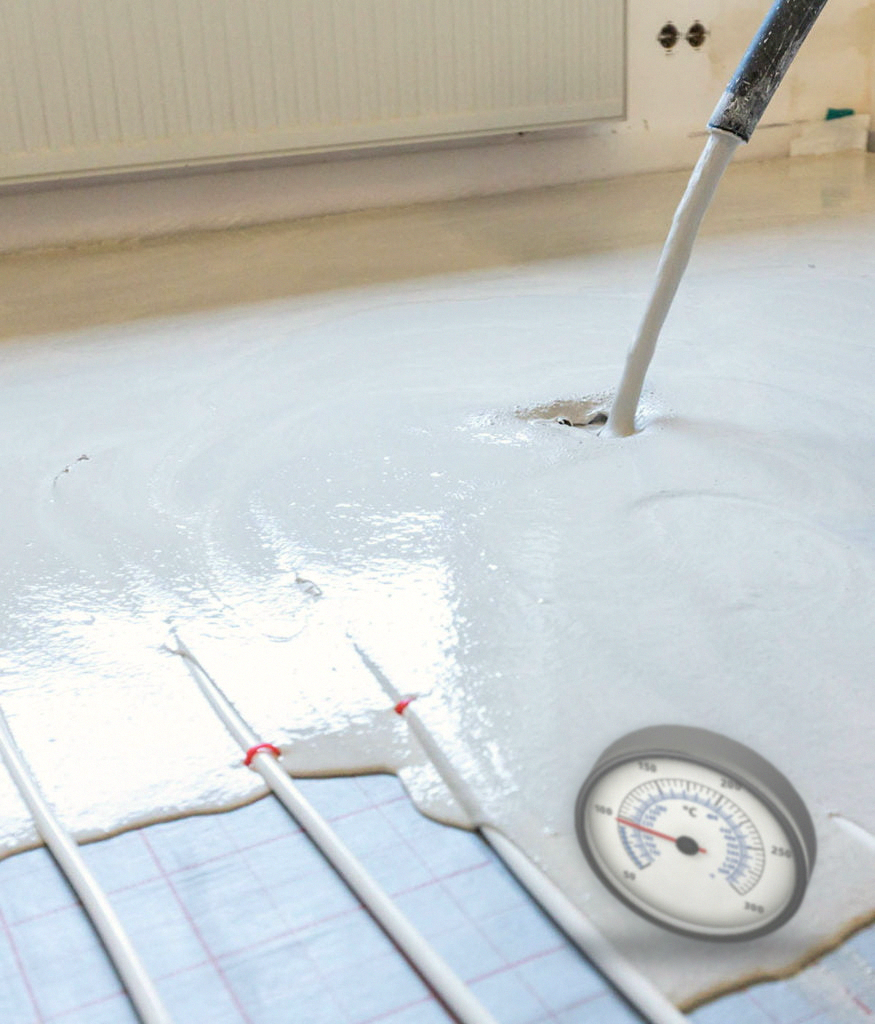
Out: 100
